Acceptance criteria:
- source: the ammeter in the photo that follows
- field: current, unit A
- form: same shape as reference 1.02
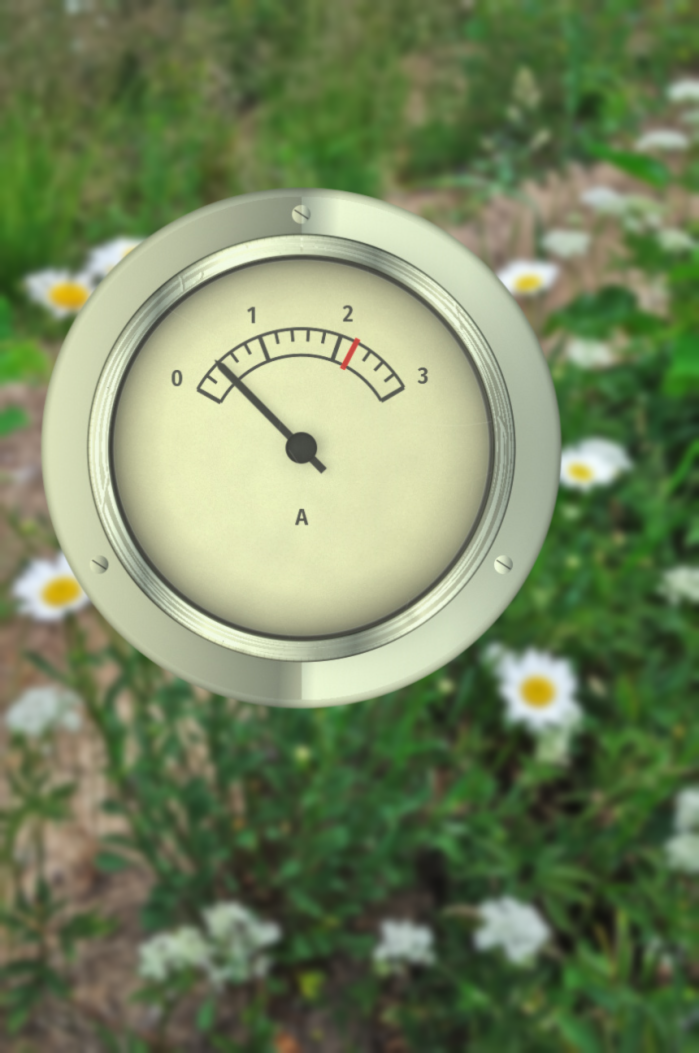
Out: 0.4
